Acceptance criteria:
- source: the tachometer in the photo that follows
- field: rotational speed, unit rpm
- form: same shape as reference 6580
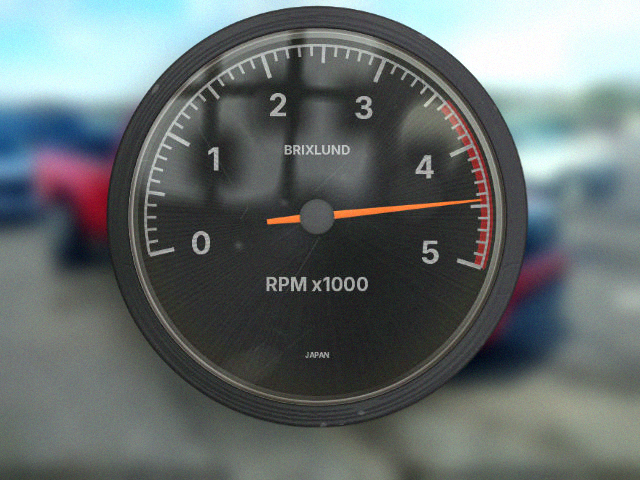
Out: 4450
